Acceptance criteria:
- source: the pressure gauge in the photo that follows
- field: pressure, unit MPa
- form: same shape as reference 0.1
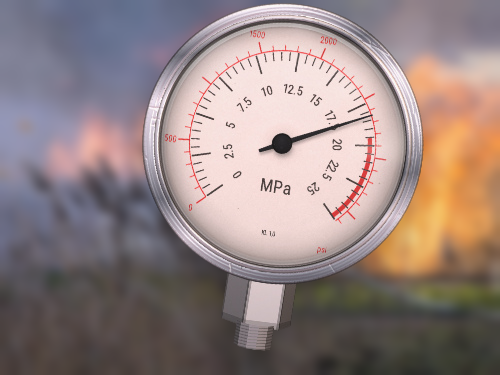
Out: 18.25
